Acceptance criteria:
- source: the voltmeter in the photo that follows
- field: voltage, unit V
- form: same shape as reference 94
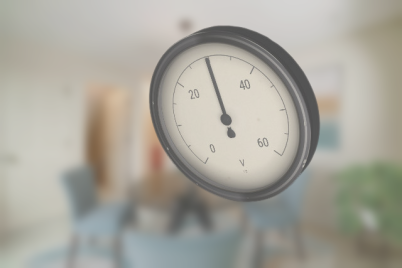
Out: 30
